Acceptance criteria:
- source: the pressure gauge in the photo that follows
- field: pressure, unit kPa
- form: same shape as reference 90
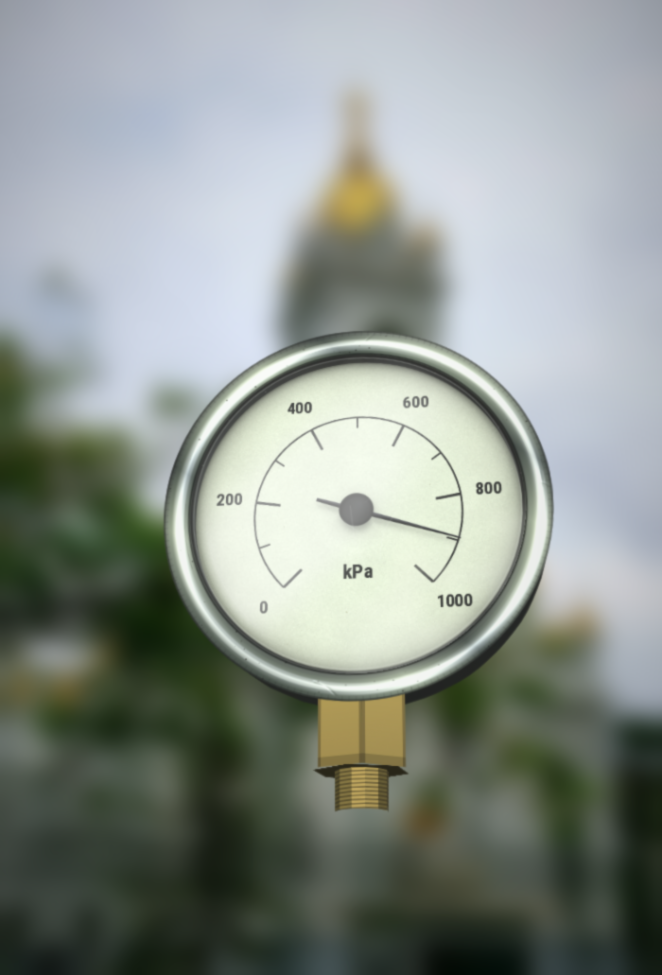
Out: 900
